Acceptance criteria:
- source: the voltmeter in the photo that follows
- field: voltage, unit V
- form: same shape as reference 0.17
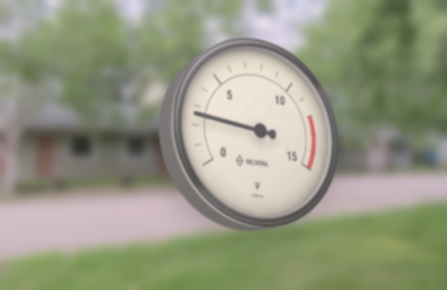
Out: 2.5
